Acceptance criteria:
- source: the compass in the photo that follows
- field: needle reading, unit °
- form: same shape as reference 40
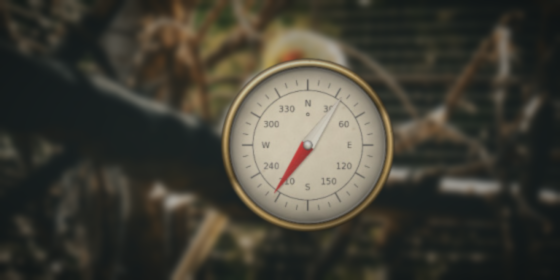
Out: 215
